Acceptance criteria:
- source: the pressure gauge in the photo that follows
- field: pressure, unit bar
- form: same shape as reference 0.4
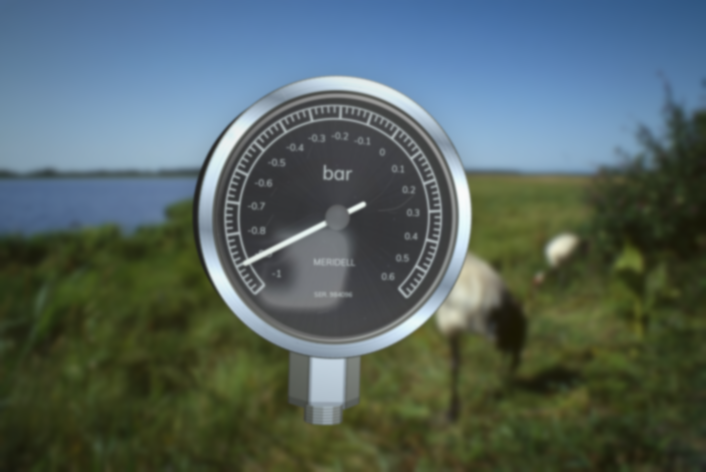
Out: -0.9
